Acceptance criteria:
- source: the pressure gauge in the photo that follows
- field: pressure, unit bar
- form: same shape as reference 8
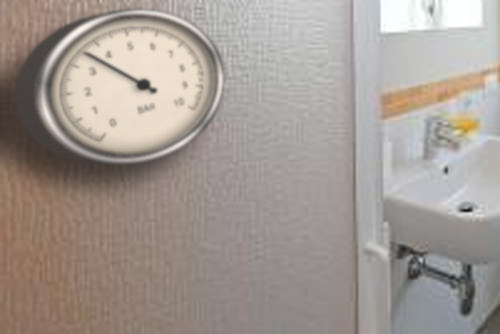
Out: 3.5
